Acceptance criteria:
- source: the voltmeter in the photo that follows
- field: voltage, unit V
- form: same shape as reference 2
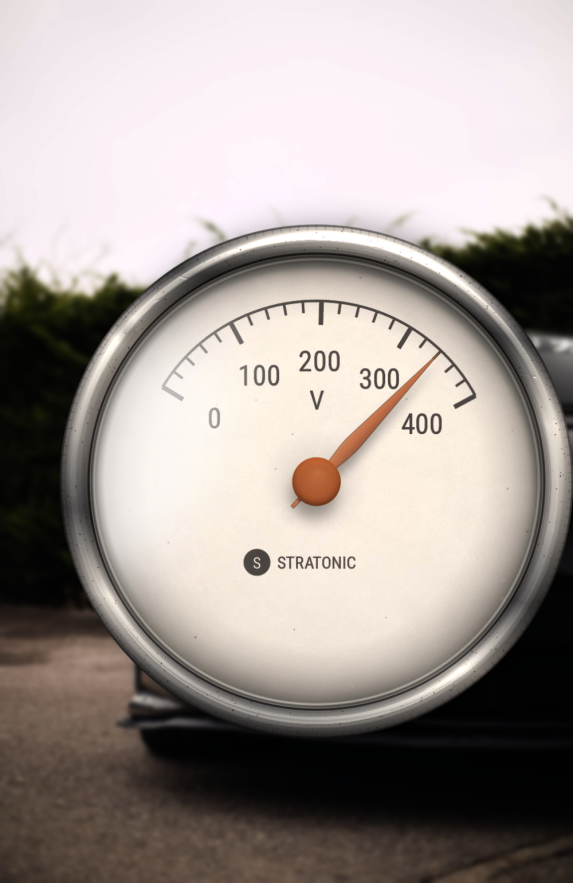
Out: 340
